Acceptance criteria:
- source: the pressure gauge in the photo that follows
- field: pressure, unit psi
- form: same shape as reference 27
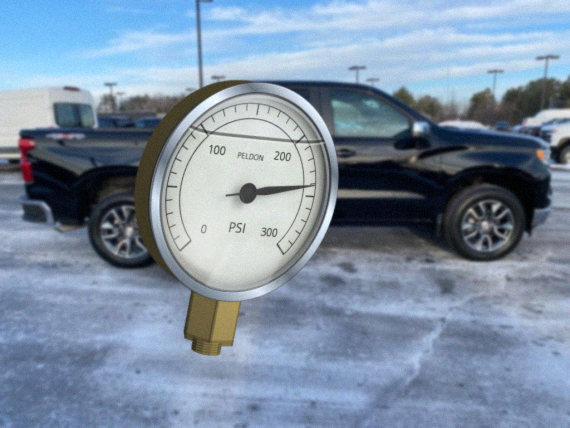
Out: 240
